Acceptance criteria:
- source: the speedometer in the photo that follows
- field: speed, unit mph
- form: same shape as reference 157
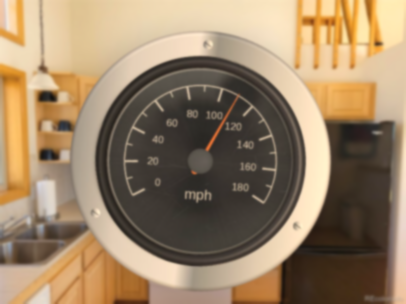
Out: 110
